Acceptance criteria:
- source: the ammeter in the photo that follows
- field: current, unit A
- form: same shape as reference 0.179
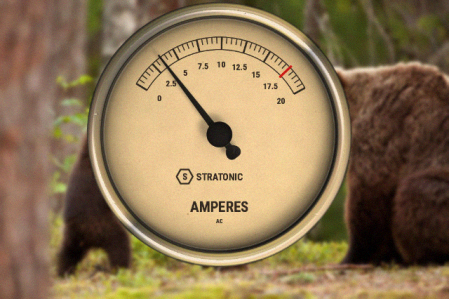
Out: 3.5
